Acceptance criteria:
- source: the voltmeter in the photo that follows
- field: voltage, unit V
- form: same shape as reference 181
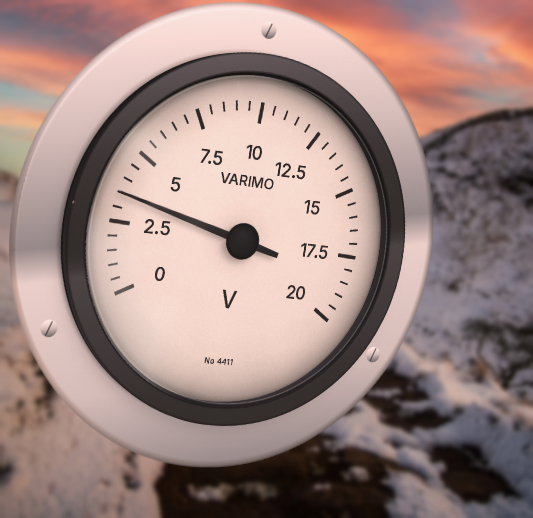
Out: 3.5
